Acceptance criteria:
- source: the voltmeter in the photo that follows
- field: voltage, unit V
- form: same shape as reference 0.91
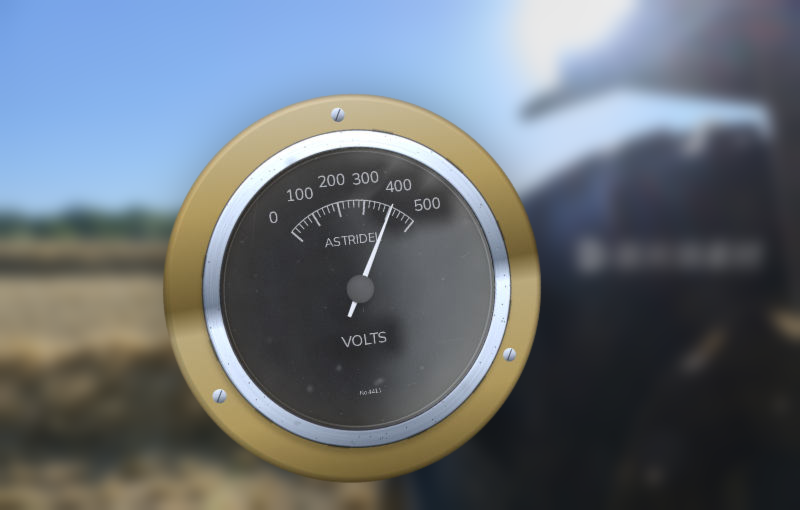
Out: 400
